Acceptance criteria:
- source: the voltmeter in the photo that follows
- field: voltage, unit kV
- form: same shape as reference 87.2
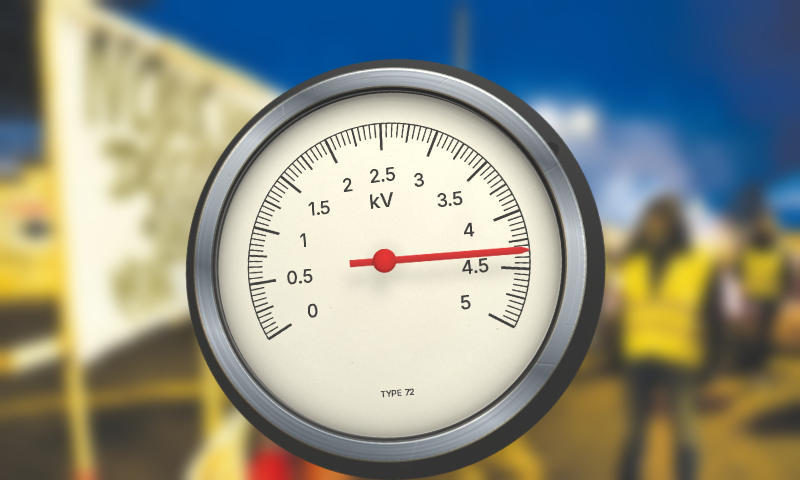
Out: 4.35
